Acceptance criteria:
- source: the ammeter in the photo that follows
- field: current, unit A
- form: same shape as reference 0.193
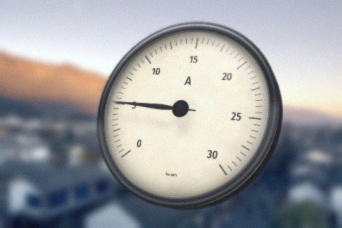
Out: 5
